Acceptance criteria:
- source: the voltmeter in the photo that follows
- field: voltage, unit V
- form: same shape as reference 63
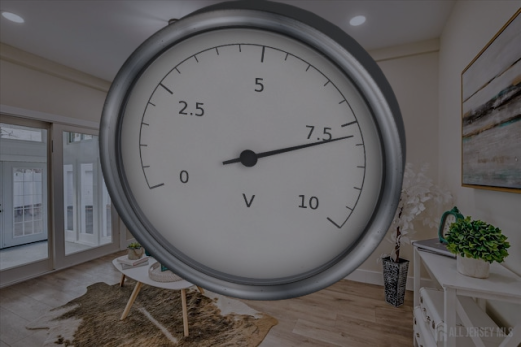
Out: 7.75
